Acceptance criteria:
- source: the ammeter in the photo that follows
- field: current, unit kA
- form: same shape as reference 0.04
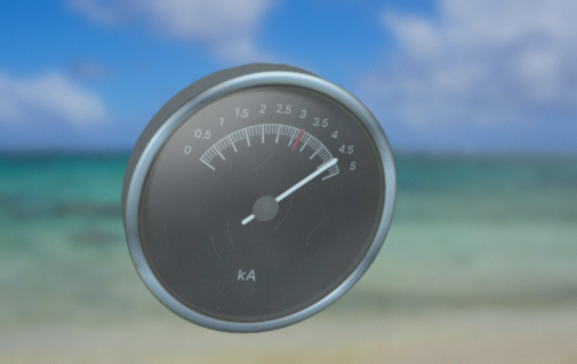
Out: 4.5
